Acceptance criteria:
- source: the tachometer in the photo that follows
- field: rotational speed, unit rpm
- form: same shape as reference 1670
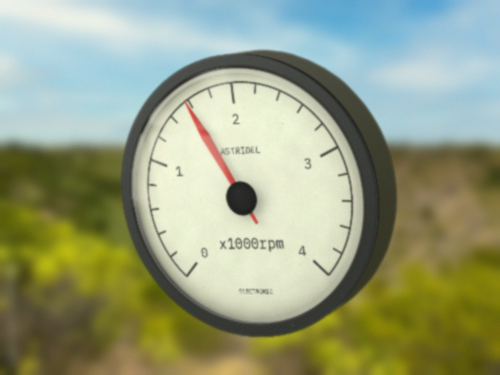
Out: 1600
